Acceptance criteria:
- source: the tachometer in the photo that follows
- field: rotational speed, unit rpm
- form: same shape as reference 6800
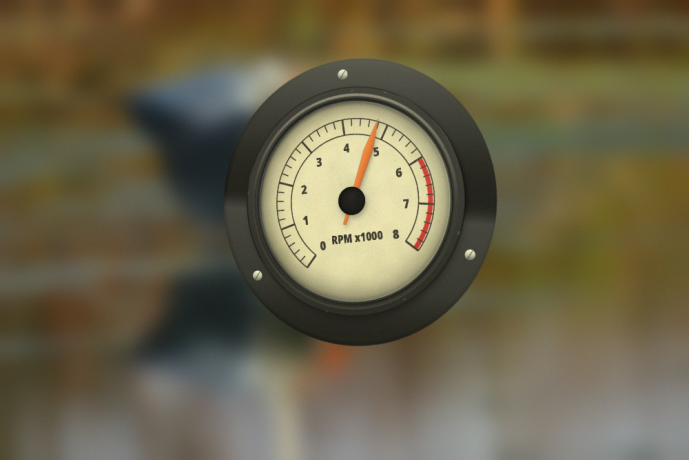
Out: 4800
